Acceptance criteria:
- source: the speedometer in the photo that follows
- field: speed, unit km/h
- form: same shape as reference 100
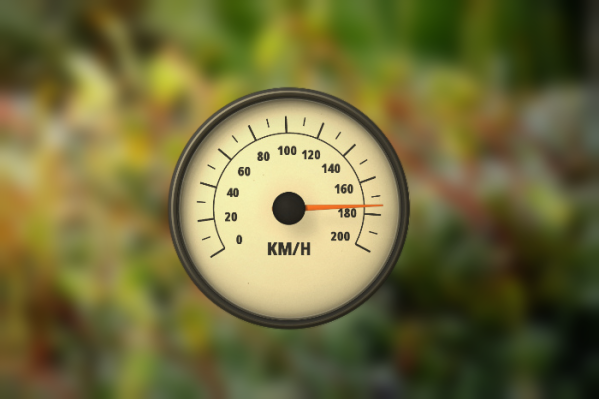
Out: 175
